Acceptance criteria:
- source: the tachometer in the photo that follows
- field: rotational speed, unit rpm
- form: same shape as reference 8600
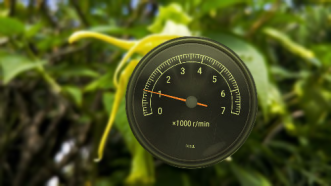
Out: 1000
